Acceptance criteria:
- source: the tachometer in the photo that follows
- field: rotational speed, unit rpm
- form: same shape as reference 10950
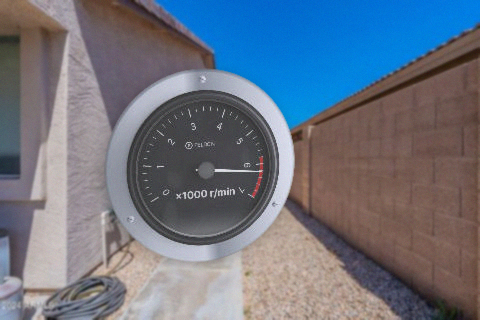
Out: 6200
